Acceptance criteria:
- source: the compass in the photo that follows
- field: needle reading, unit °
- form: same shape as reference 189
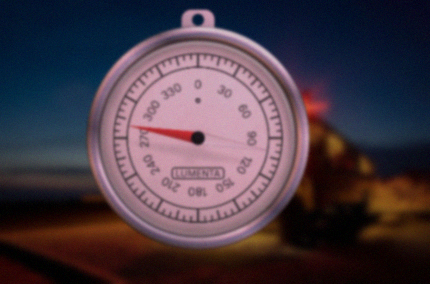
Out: 280
